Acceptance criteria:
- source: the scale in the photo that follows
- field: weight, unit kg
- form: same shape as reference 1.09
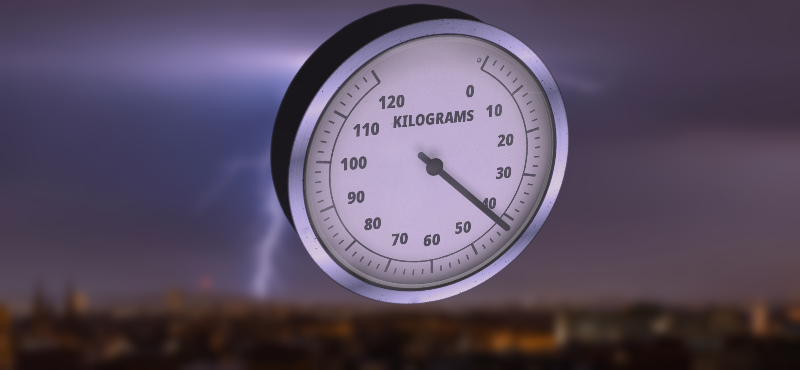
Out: 42
